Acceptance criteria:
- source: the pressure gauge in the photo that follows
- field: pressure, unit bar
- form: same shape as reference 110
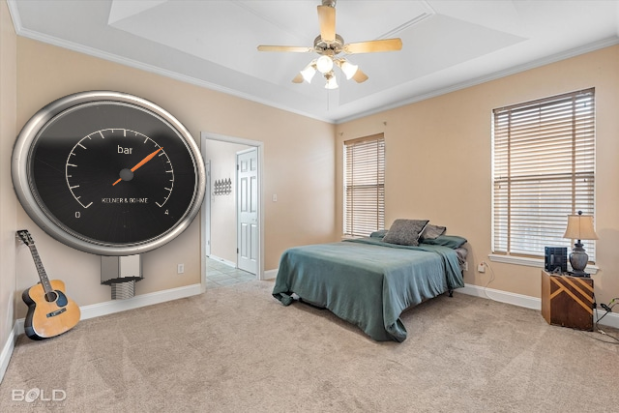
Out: 2.7
